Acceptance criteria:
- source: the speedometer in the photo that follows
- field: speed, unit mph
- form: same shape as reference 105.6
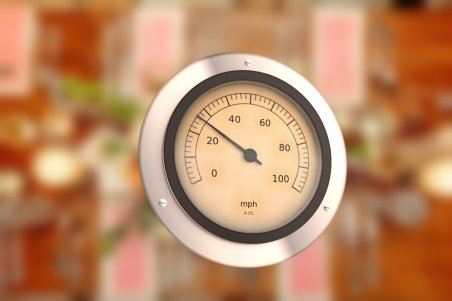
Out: 26
